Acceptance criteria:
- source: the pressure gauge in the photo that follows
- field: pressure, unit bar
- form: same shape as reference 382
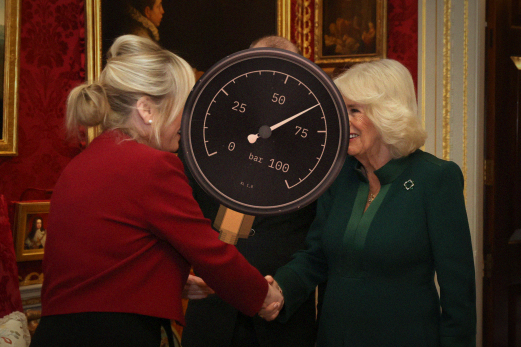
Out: 65
